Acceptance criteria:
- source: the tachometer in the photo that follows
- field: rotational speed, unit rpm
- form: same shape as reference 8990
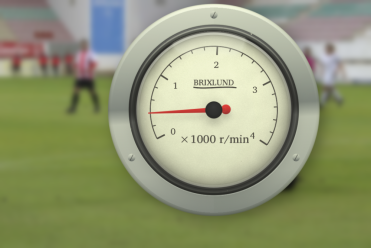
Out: 400
